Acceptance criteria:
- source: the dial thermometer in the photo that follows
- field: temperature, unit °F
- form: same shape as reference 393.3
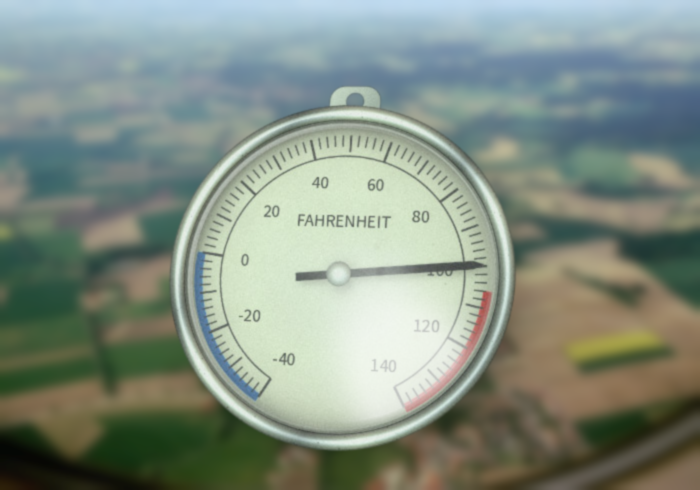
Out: 100
